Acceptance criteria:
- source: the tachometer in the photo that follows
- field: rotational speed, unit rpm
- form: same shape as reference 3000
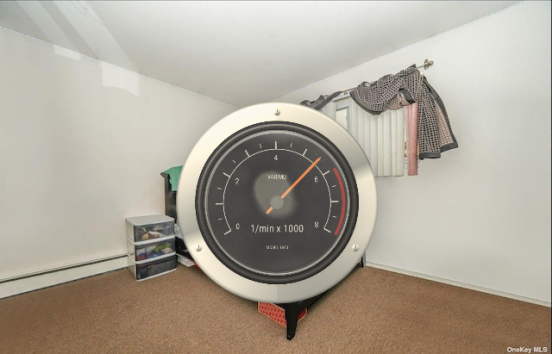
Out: 5500
